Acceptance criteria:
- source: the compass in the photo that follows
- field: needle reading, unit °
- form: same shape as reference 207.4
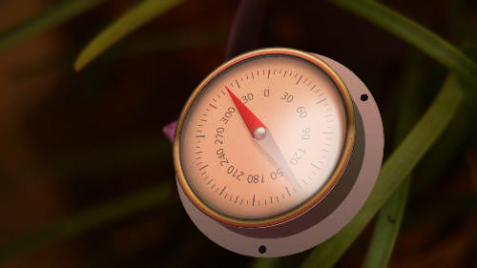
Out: 320
